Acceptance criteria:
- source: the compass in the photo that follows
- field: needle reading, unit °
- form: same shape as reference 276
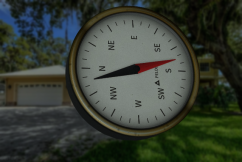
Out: 165
